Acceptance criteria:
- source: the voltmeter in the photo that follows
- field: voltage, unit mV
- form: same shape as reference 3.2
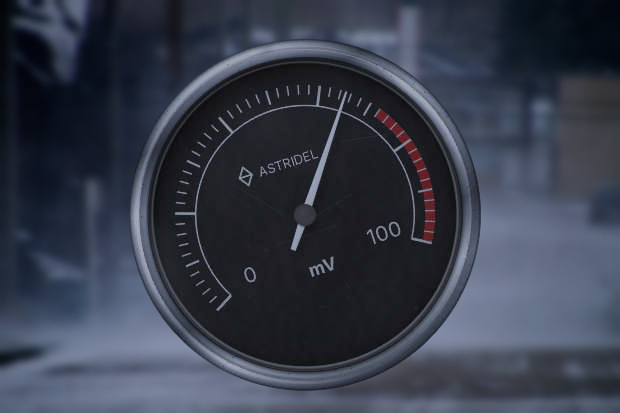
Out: 65
